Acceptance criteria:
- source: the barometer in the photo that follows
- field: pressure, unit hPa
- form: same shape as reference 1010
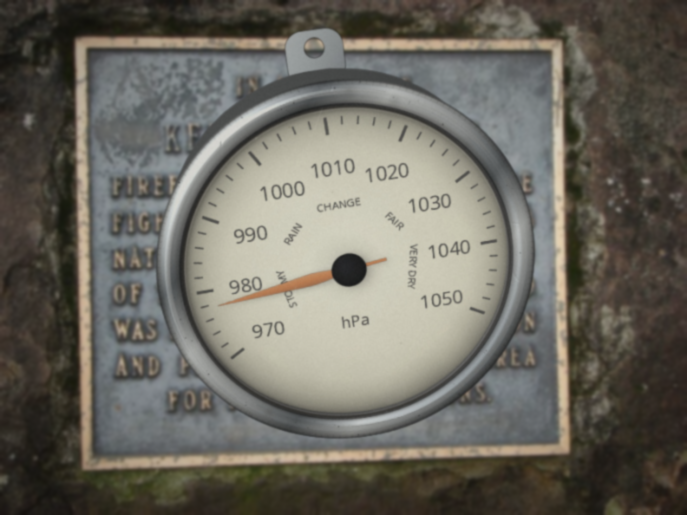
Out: 978
